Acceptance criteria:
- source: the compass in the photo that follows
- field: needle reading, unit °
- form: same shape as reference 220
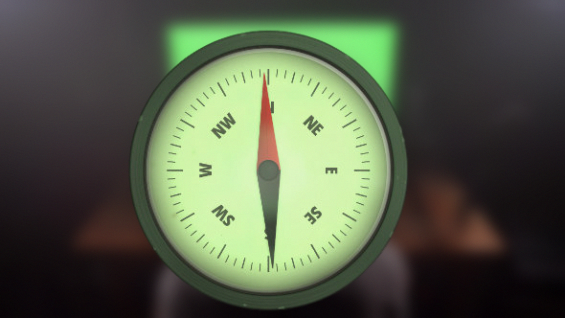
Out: 357.5
